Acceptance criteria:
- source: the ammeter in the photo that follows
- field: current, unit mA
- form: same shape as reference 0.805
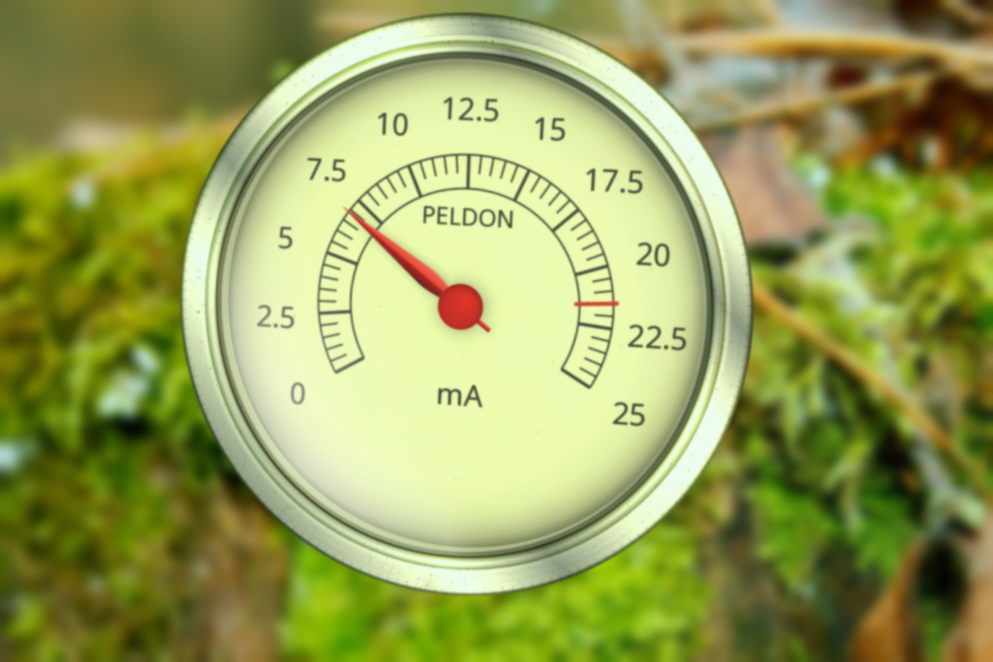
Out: 7
